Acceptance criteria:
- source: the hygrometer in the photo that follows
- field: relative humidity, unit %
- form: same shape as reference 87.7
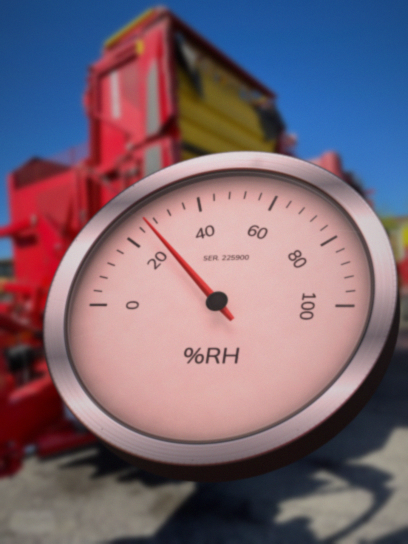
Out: 26
